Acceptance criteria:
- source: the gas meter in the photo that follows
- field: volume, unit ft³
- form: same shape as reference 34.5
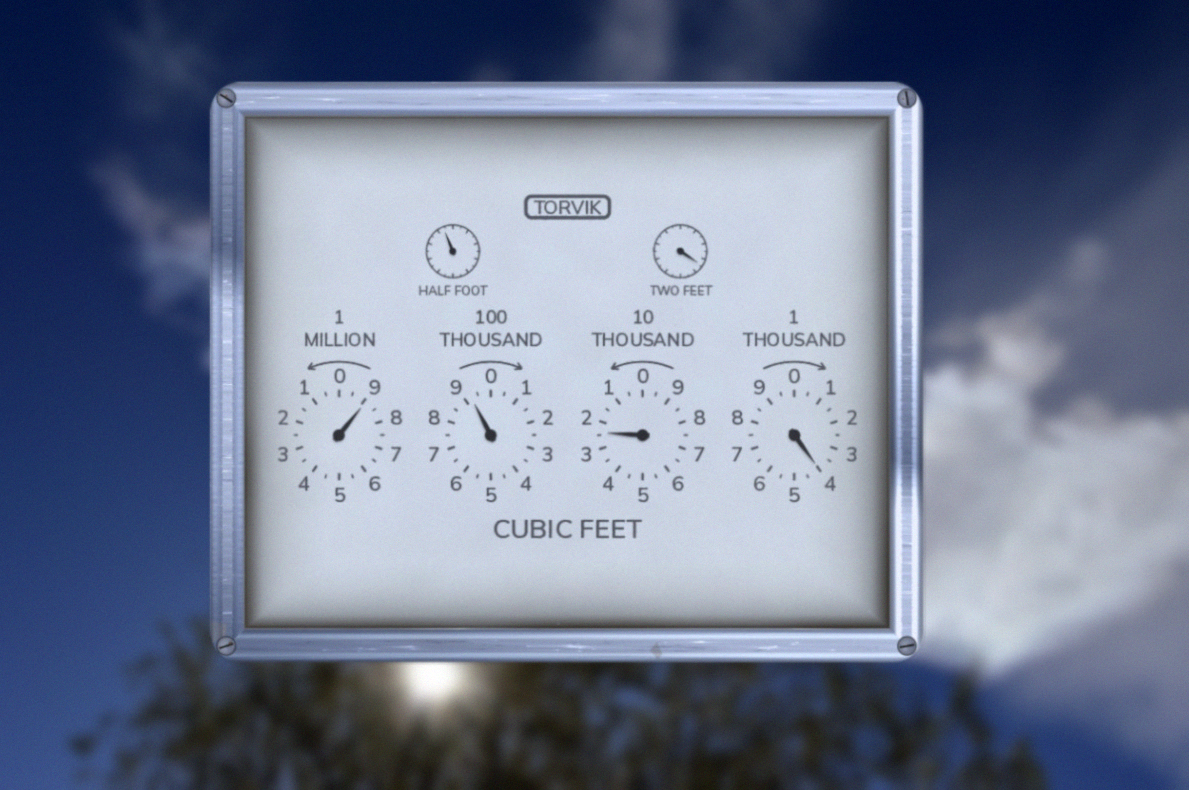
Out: 892400
